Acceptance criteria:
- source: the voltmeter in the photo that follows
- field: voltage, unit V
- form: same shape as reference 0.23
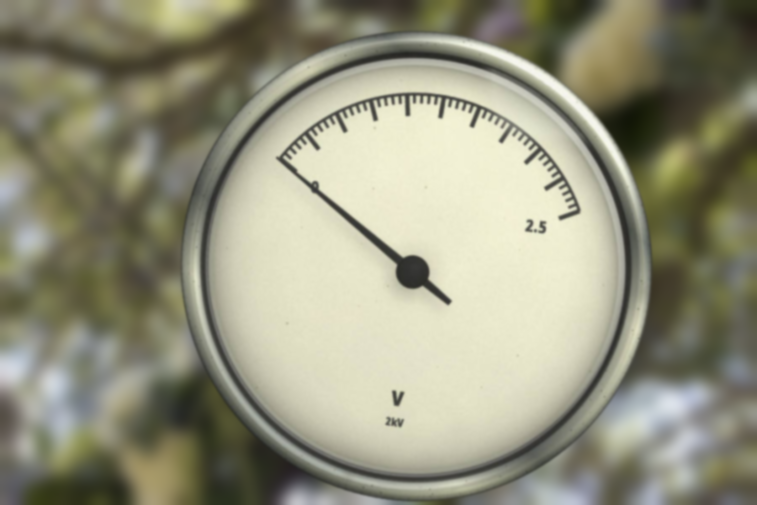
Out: 0
